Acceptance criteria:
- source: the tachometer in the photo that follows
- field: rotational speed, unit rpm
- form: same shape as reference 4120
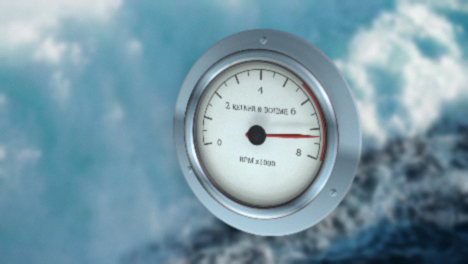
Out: 7250
